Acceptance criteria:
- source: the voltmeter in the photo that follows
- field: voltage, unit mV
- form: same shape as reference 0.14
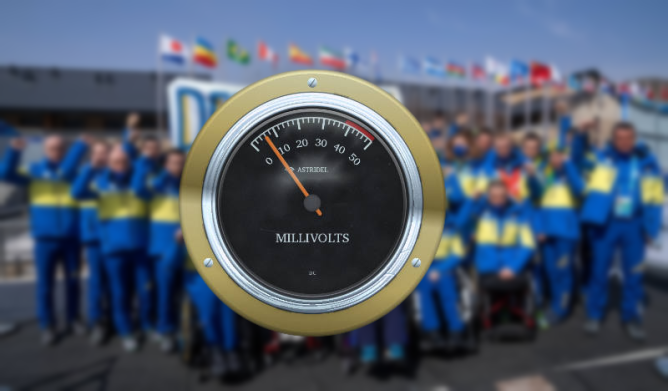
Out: 6
